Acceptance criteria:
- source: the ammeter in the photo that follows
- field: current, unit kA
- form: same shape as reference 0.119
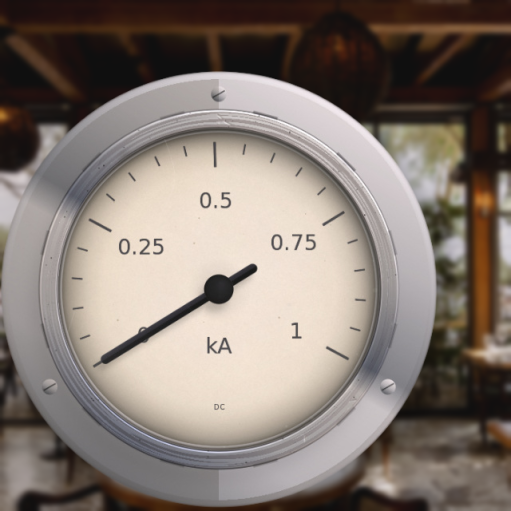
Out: 0
